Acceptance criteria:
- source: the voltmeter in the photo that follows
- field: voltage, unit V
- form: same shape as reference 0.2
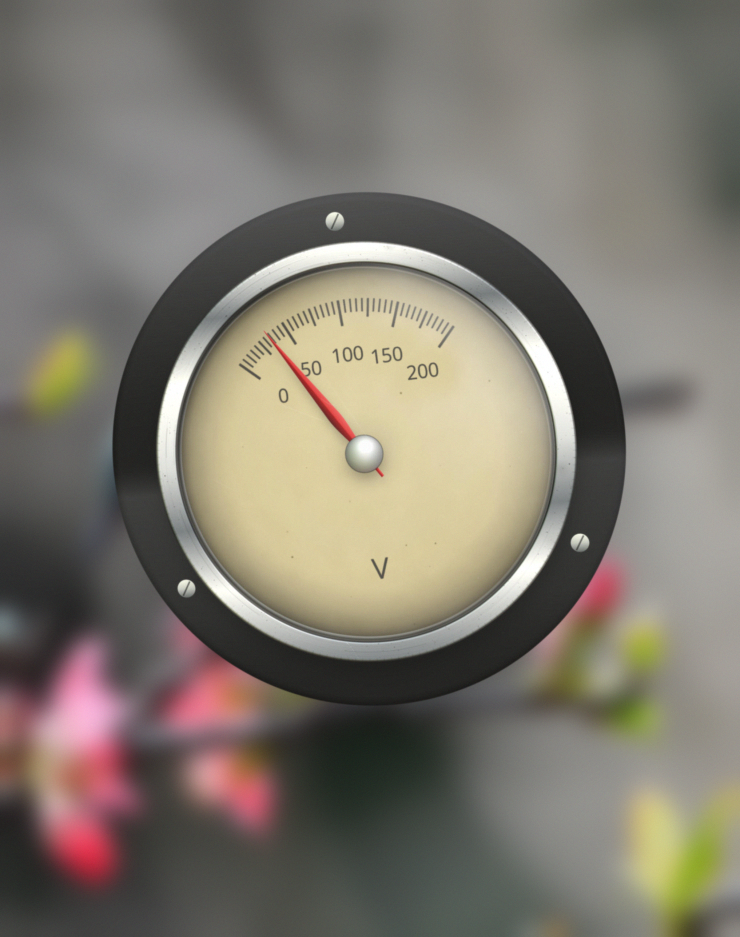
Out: 35
